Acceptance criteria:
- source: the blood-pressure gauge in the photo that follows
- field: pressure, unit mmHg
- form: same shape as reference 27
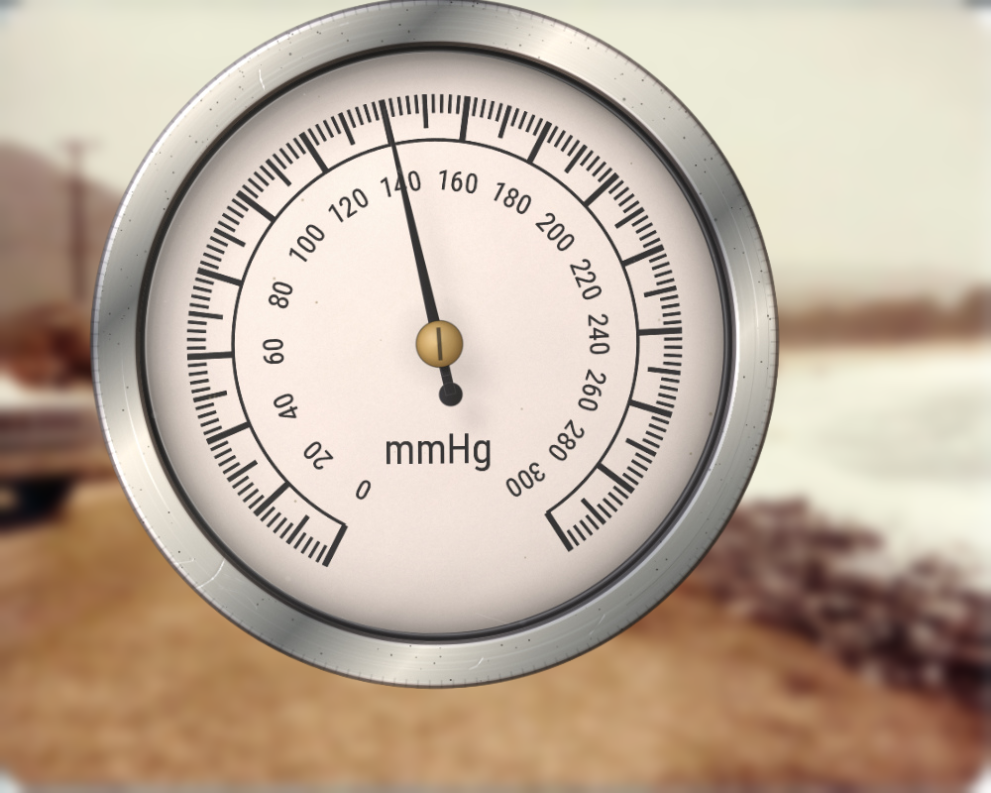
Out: 140
